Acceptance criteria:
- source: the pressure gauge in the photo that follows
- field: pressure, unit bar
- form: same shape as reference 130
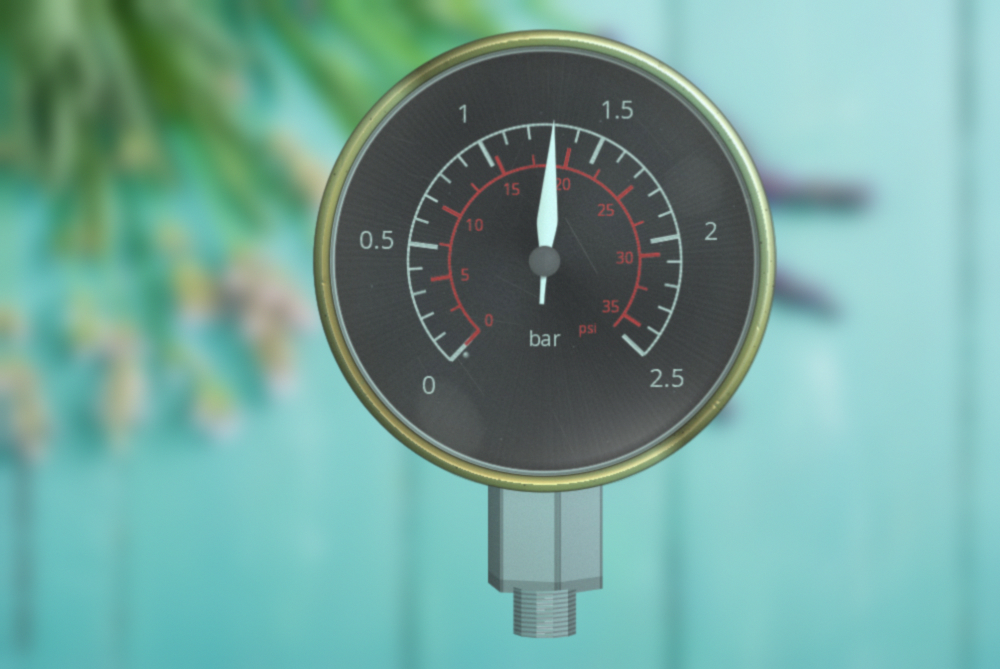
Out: 1.3
